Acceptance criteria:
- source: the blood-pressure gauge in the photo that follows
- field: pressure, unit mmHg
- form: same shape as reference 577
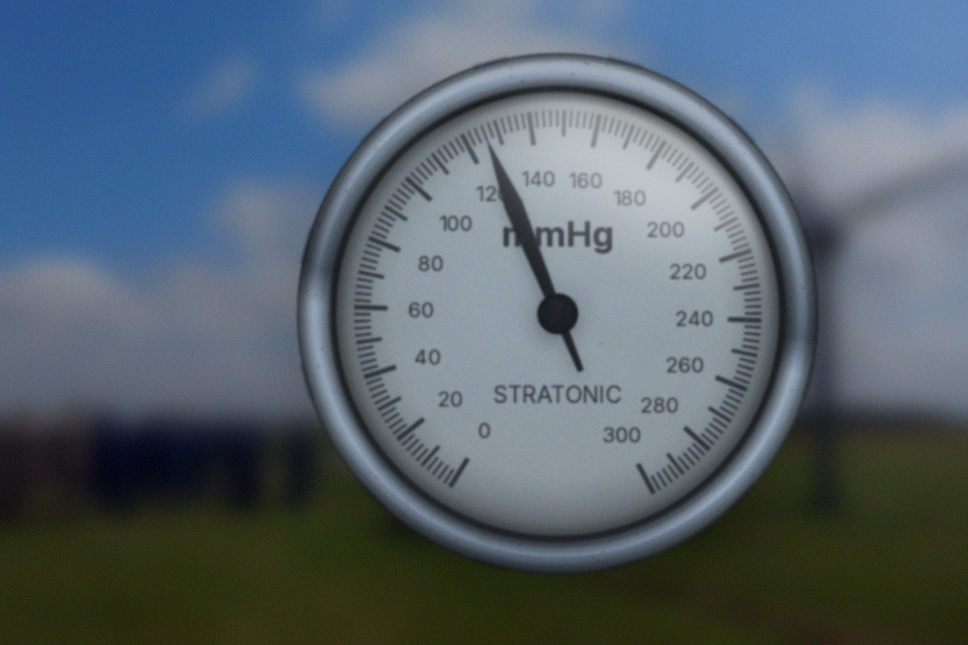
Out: 126
